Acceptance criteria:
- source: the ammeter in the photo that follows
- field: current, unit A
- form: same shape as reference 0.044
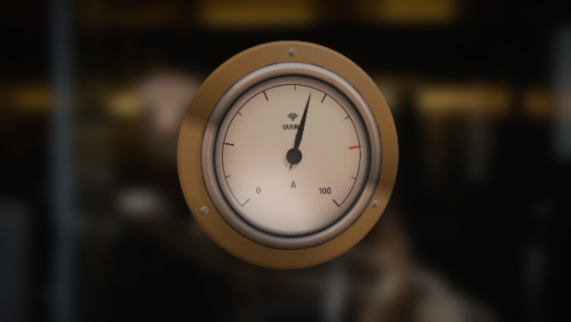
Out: 55
